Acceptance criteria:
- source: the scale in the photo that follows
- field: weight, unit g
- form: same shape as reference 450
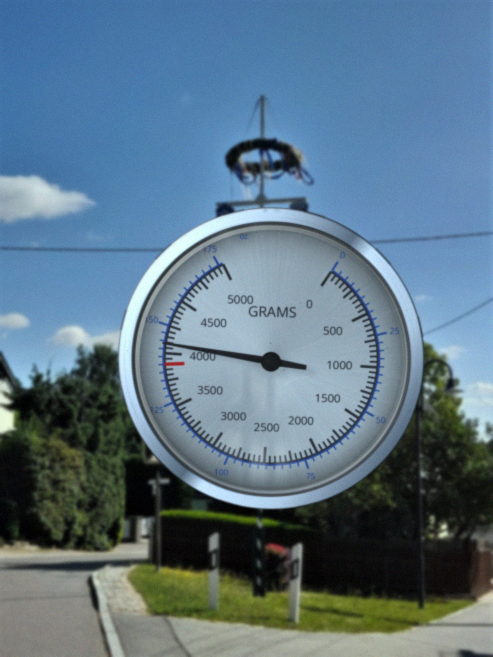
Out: 4100
